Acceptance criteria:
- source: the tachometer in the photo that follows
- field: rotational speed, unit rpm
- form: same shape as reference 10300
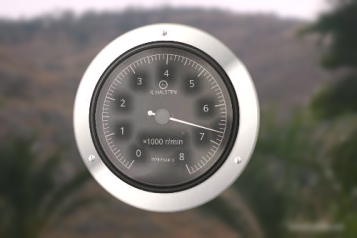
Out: 6700
